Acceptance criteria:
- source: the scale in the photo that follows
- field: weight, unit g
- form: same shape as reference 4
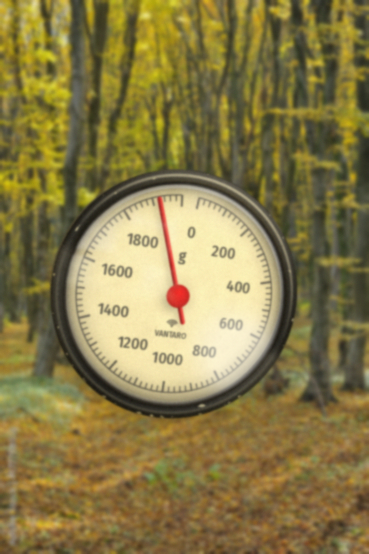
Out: 1920
